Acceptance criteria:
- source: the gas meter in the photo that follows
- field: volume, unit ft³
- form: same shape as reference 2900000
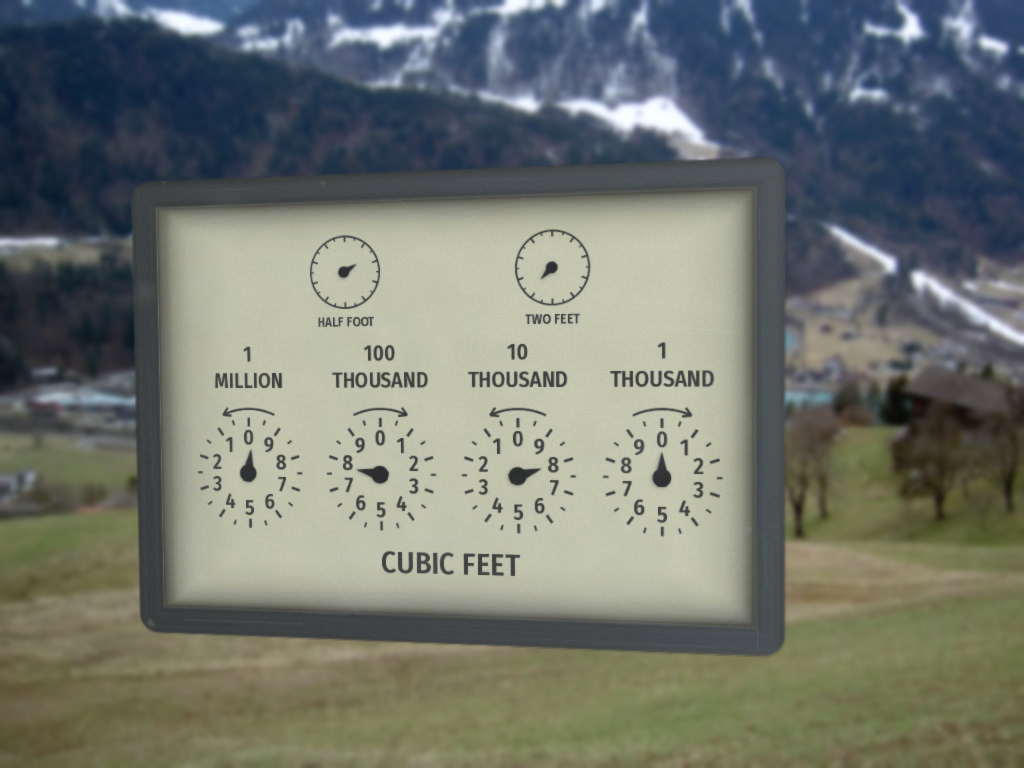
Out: 978000
